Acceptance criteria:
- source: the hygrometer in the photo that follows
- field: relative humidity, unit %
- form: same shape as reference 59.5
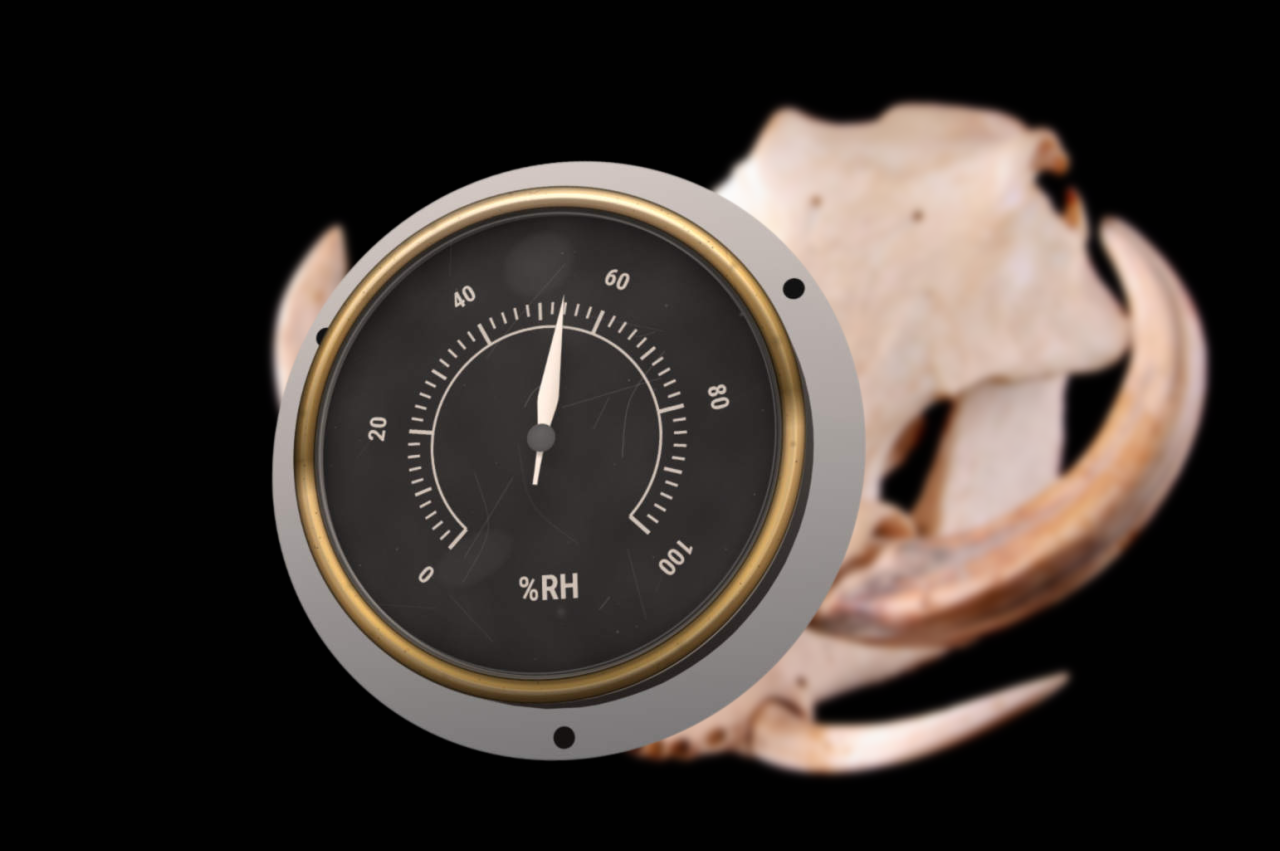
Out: 54
